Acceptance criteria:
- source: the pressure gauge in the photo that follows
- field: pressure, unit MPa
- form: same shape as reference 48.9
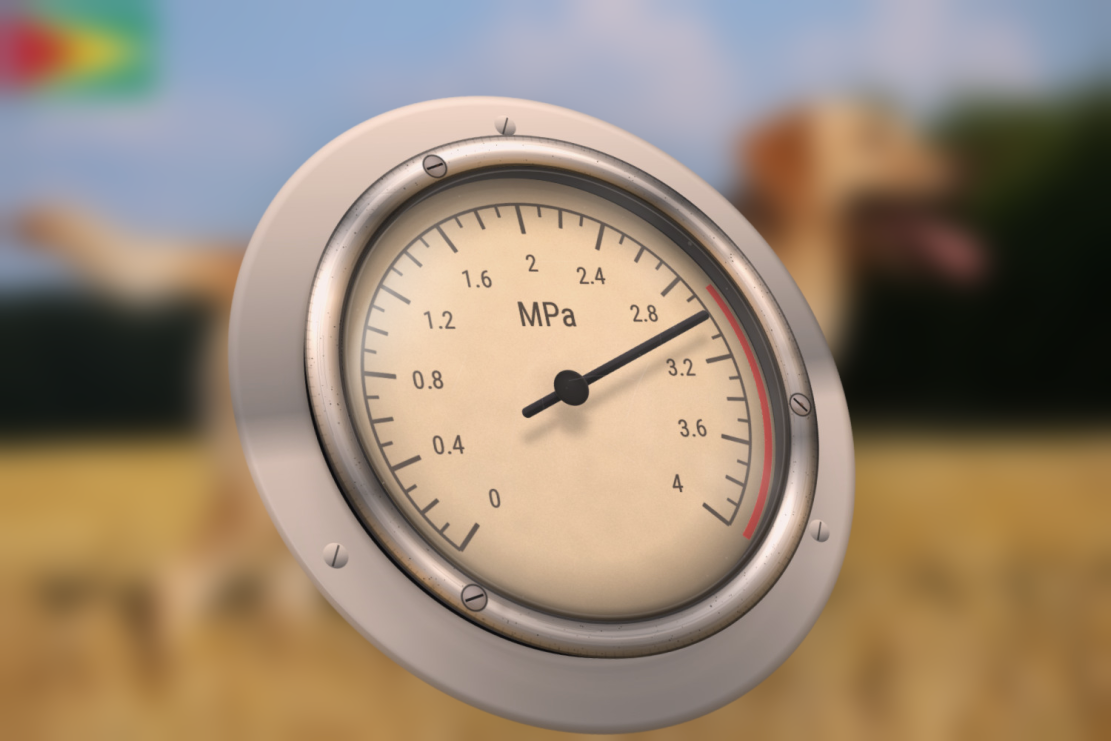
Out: 3
